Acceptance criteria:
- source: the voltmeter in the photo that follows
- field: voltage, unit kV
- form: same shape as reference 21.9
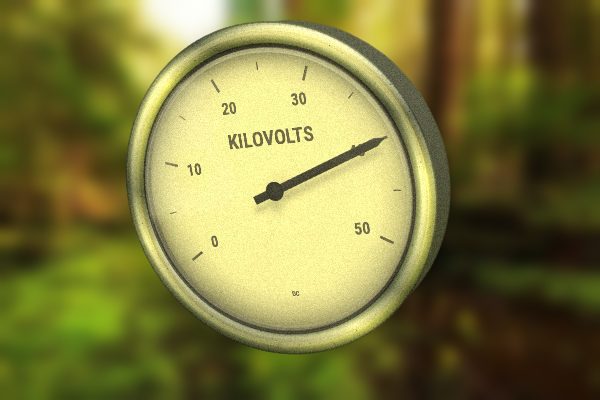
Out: 40
